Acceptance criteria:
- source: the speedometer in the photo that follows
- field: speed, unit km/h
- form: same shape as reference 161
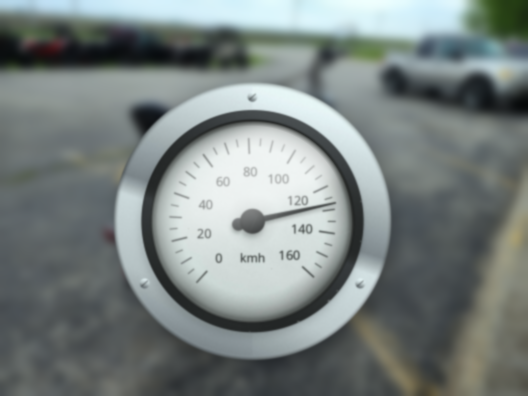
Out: 127.5
